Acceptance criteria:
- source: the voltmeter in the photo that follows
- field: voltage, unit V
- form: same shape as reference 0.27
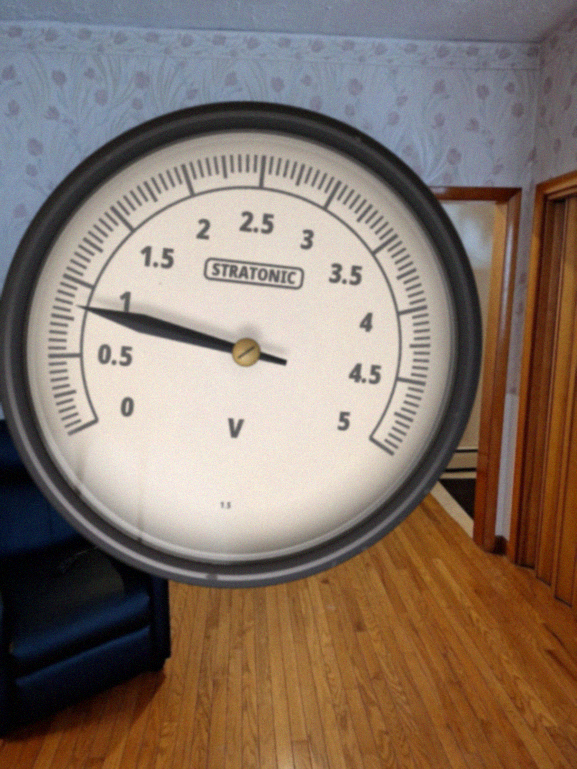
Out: 0.85
